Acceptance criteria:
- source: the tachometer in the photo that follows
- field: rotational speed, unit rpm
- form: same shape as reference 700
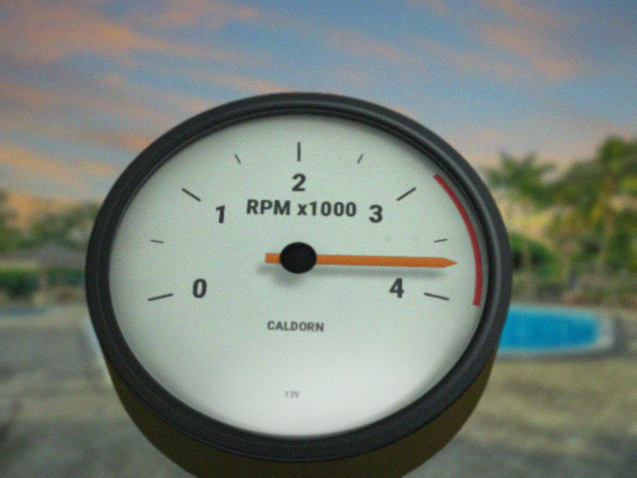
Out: 3750
